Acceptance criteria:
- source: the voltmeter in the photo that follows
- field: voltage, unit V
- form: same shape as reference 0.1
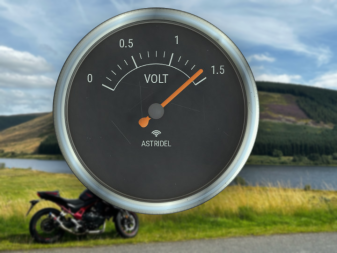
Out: 1.4
